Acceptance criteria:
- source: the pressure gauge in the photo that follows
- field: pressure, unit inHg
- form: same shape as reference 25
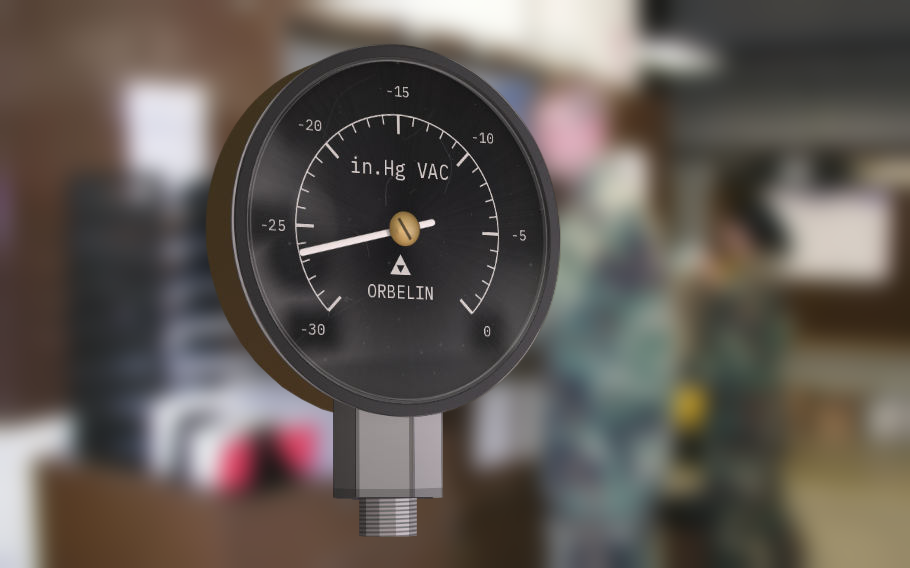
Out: -26.5
